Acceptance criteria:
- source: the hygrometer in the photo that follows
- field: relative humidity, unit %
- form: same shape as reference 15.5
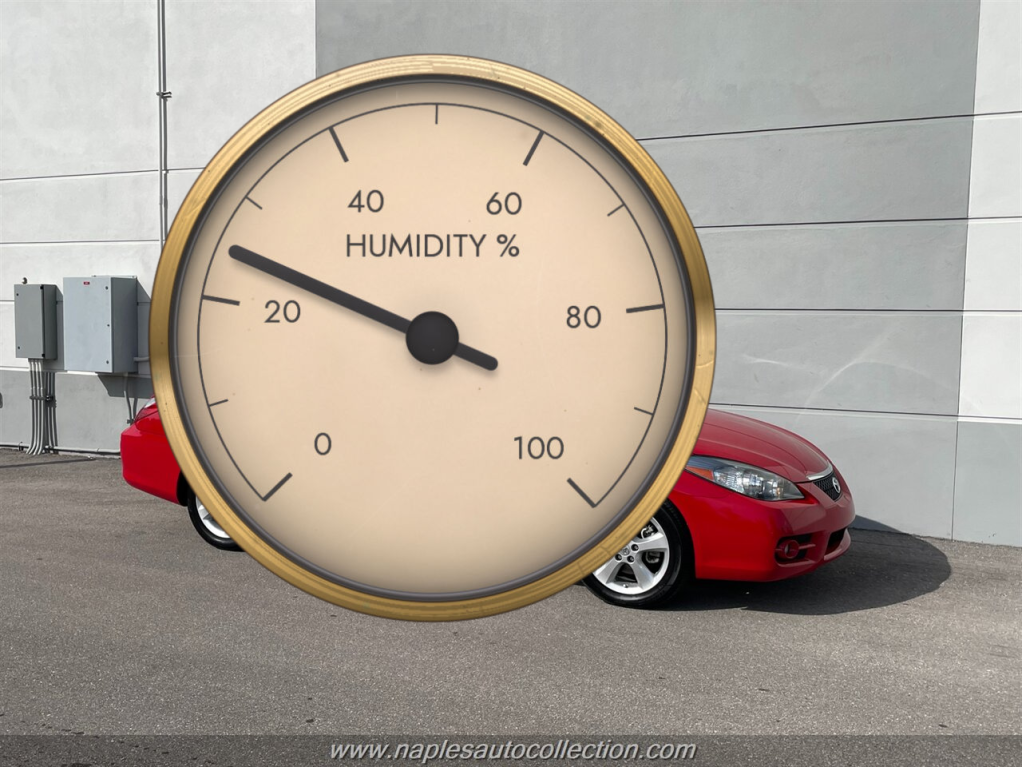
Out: 25
